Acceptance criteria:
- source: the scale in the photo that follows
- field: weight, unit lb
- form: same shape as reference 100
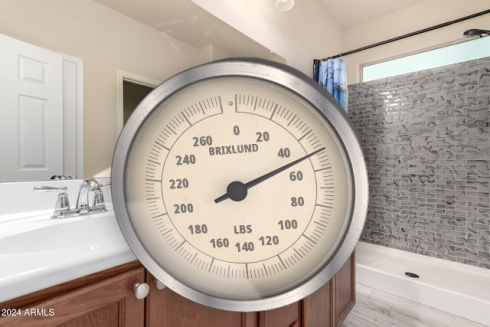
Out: 50
